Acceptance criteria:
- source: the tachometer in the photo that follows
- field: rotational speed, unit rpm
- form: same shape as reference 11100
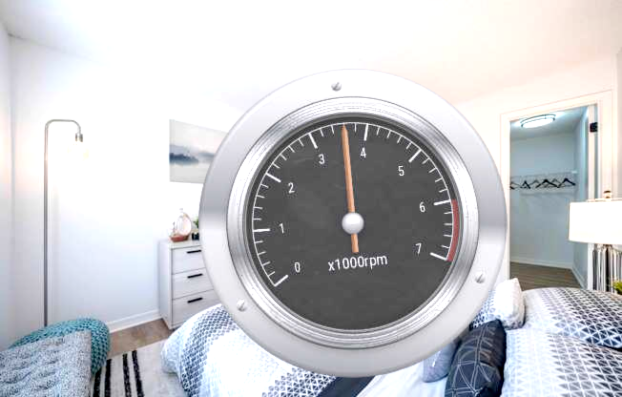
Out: 3600
